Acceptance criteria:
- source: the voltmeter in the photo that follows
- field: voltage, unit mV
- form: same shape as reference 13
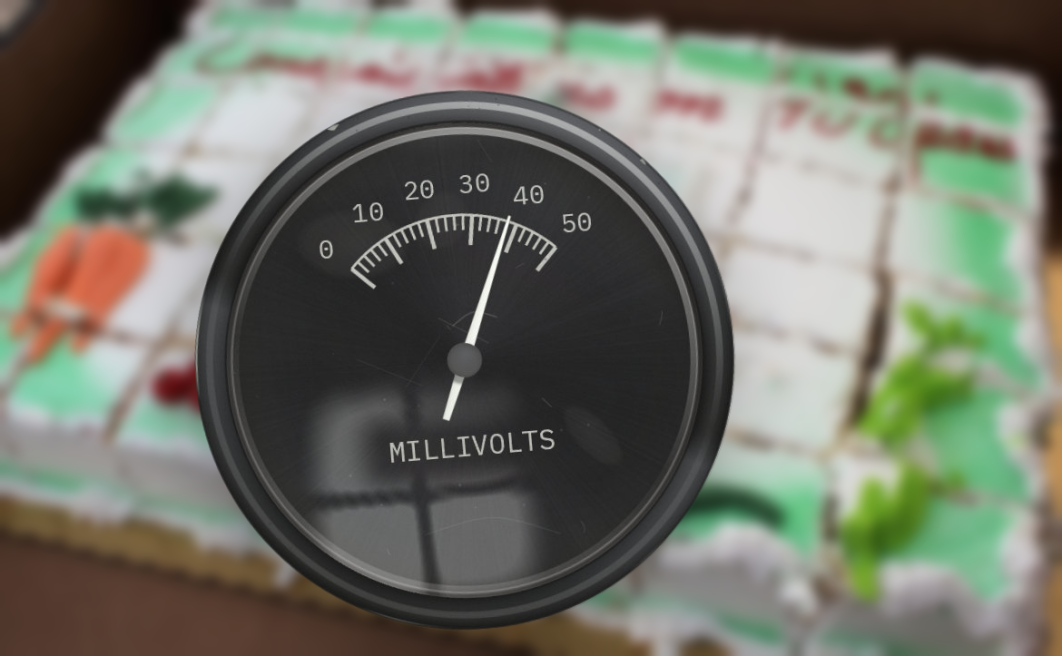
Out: 38
